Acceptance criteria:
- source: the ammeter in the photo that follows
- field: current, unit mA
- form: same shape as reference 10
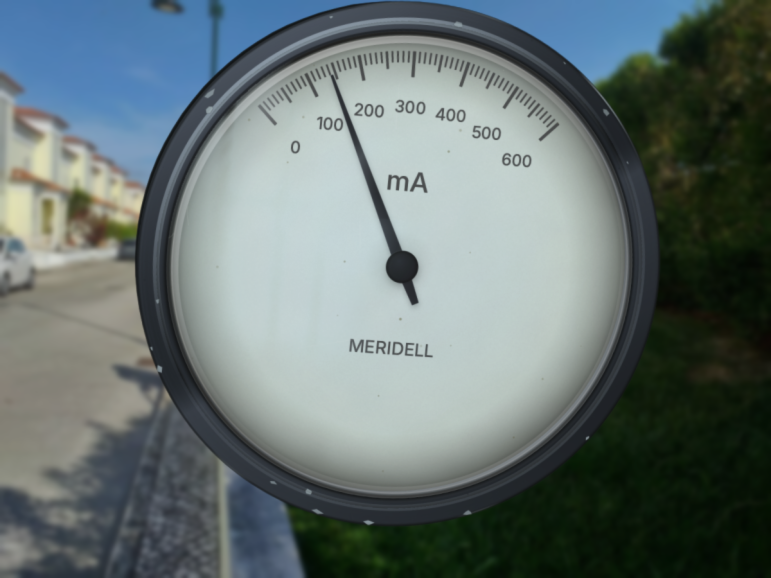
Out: 140
